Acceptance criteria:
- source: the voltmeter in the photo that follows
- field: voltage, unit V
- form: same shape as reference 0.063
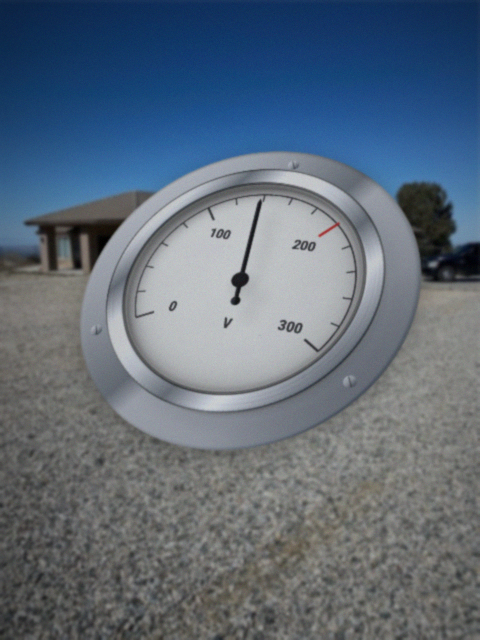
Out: 140
